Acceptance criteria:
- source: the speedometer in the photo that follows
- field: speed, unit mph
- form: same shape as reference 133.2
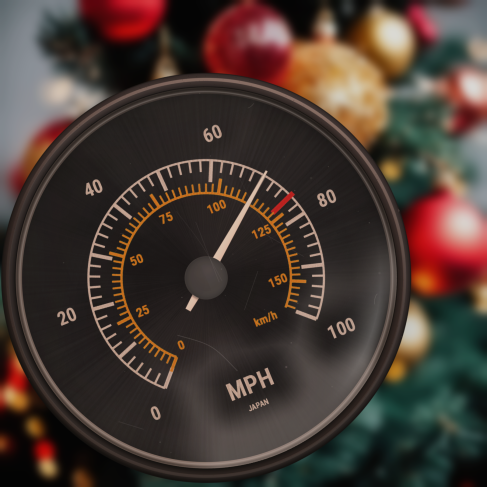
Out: 70
